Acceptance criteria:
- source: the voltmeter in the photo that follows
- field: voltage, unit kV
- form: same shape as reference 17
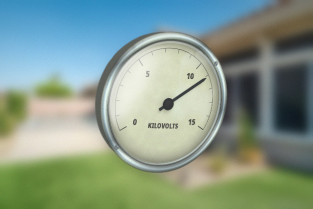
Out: 11
